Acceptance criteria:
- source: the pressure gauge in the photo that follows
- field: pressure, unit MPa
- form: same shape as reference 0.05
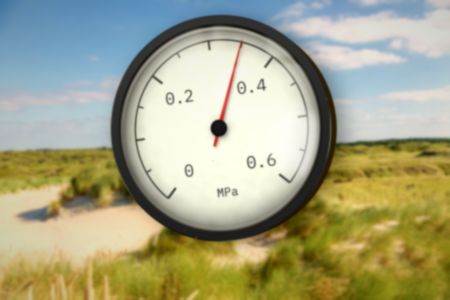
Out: 0.35
